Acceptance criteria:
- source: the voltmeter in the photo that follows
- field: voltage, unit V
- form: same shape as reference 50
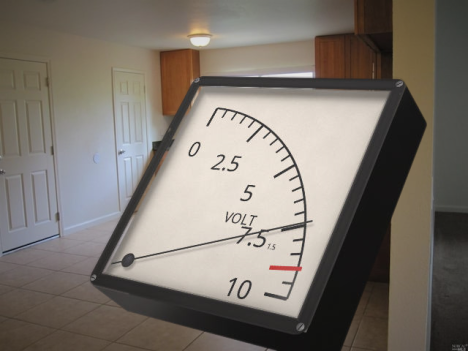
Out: 7.5
